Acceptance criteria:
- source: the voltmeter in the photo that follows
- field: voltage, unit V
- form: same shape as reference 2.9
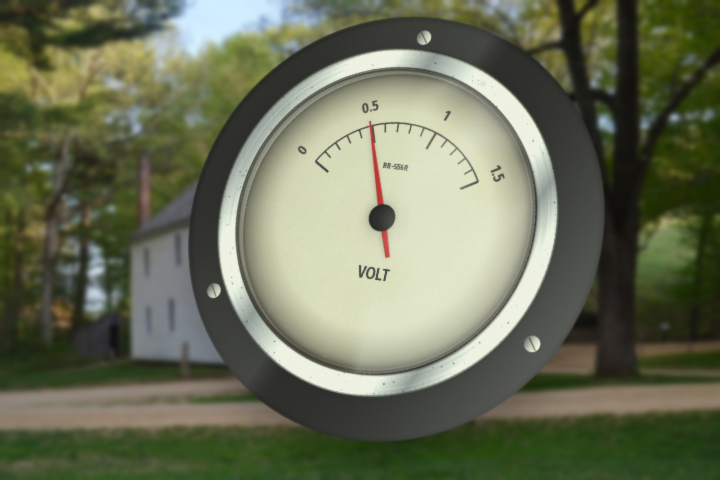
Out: 0.5
